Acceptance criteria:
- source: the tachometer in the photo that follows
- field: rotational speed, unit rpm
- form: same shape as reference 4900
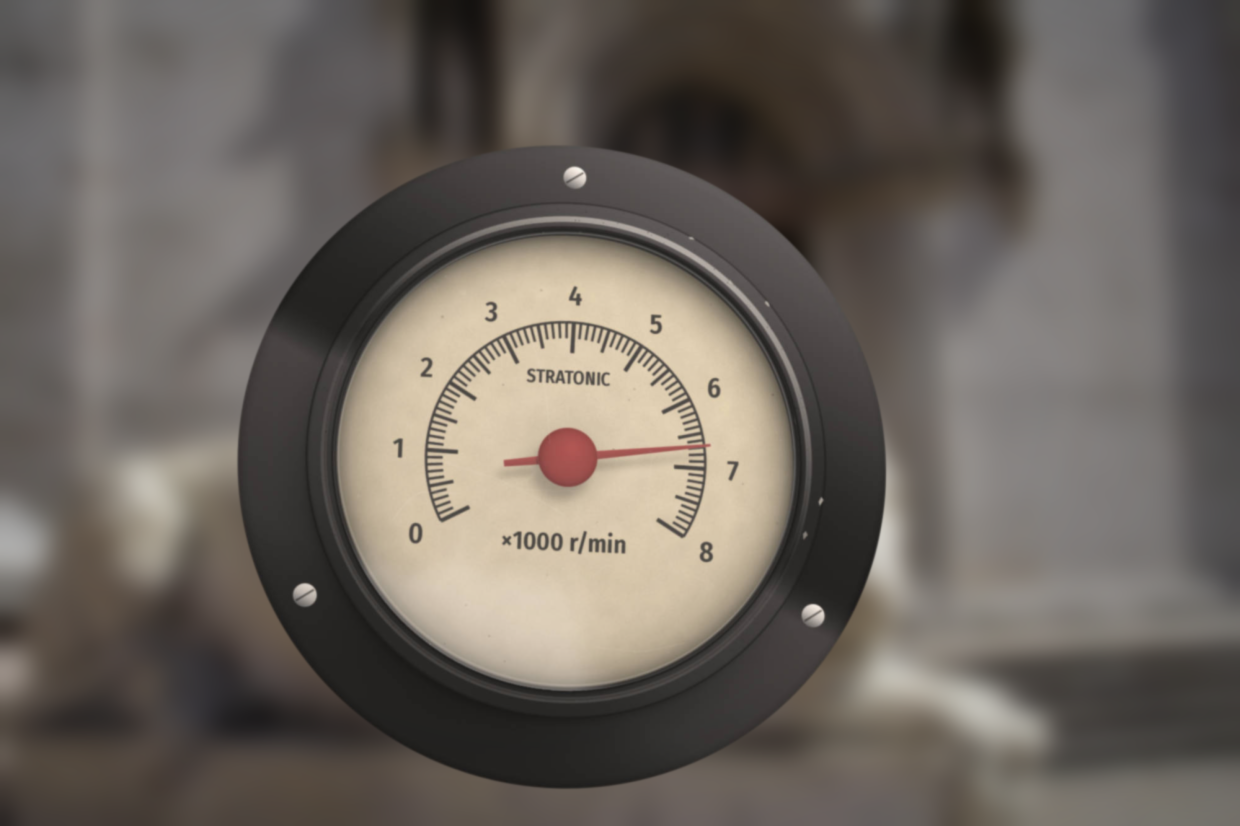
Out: 6700
